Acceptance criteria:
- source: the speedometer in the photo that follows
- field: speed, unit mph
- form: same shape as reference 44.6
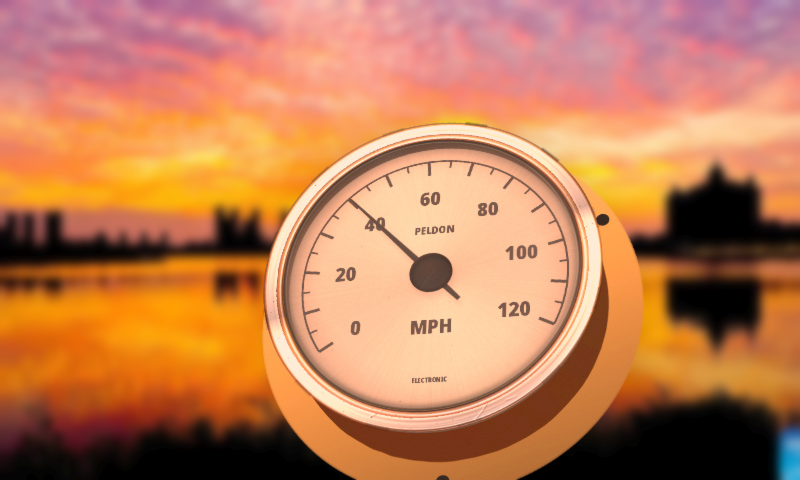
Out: 40
